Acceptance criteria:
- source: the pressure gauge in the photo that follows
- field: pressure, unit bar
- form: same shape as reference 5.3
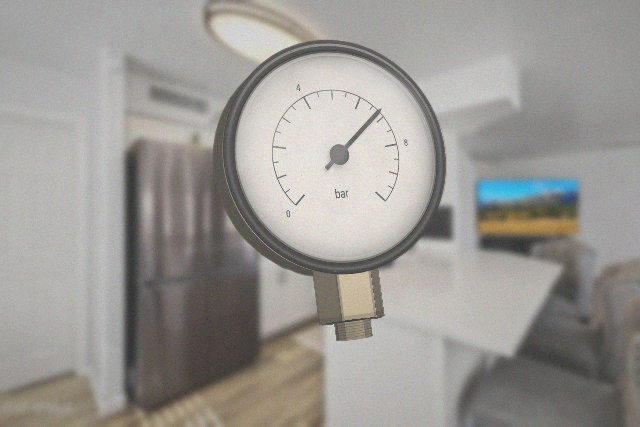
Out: 6.75
